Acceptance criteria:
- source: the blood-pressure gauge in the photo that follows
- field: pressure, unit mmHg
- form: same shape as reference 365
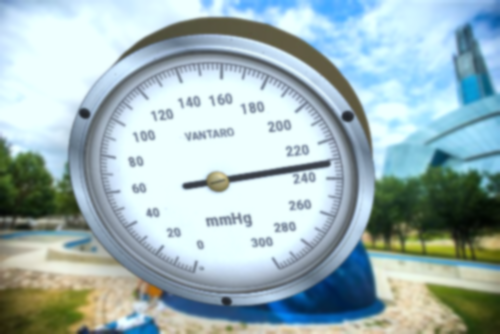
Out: 230
